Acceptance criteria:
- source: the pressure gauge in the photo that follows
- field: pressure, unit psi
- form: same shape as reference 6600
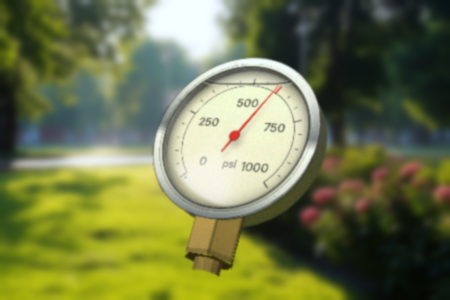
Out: 600
